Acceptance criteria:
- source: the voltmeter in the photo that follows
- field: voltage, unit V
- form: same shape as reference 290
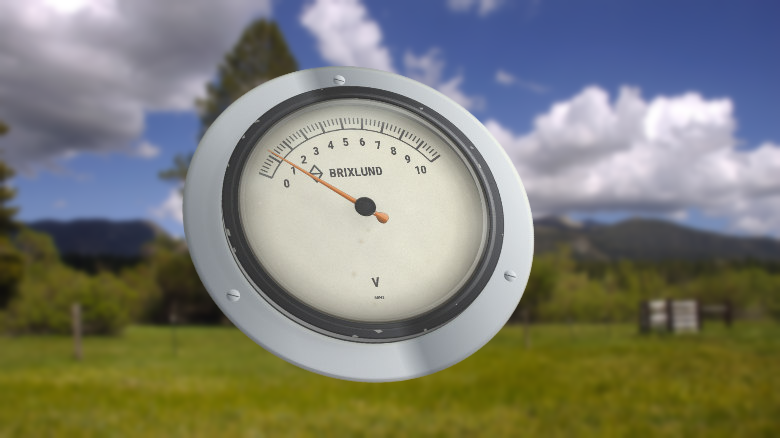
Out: 1
